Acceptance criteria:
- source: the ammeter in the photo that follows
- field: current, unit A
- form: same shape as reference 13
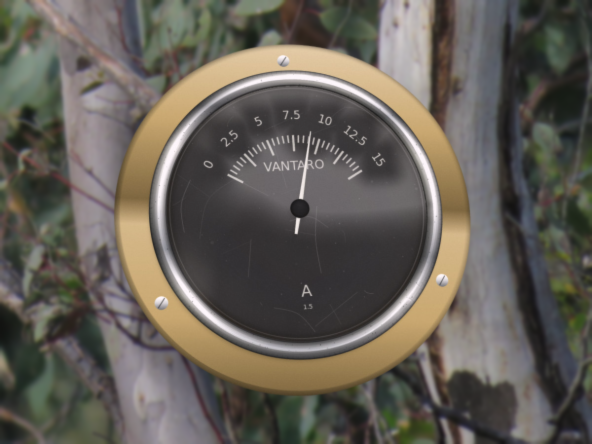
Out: 9
